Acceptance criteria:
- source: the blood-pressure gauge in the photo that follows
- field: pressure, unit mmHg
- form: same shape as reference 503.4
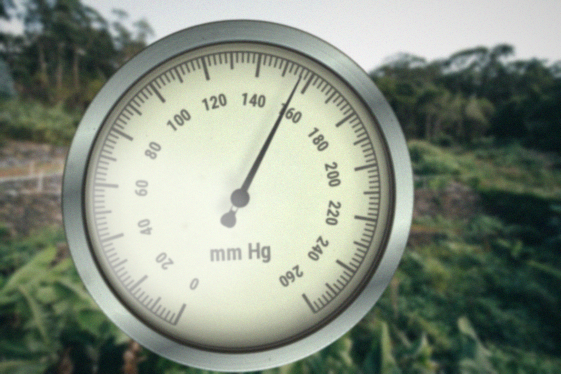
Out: 156
